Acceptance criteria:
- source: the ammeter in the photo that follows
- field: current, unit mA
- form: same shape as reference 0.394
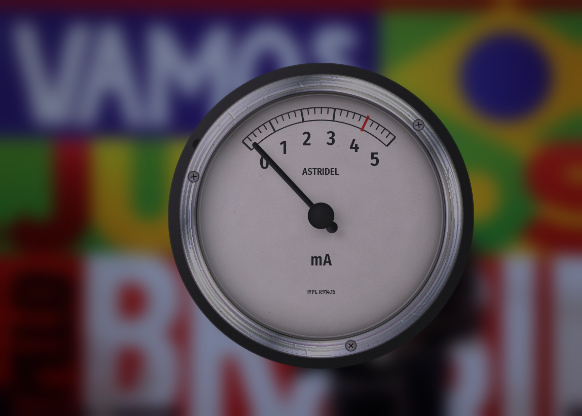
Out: 0.2
